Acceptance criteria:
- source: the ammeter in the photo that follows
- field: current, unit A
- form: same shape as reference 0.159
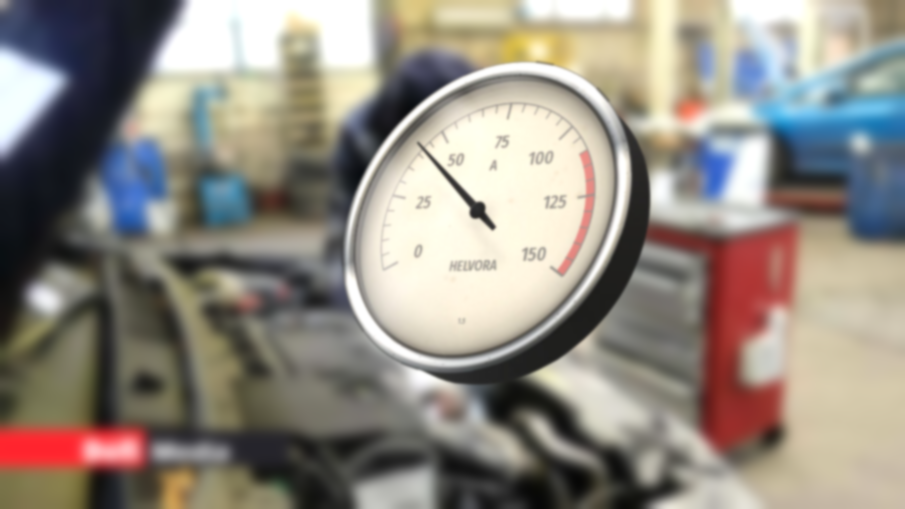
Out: 42.5
